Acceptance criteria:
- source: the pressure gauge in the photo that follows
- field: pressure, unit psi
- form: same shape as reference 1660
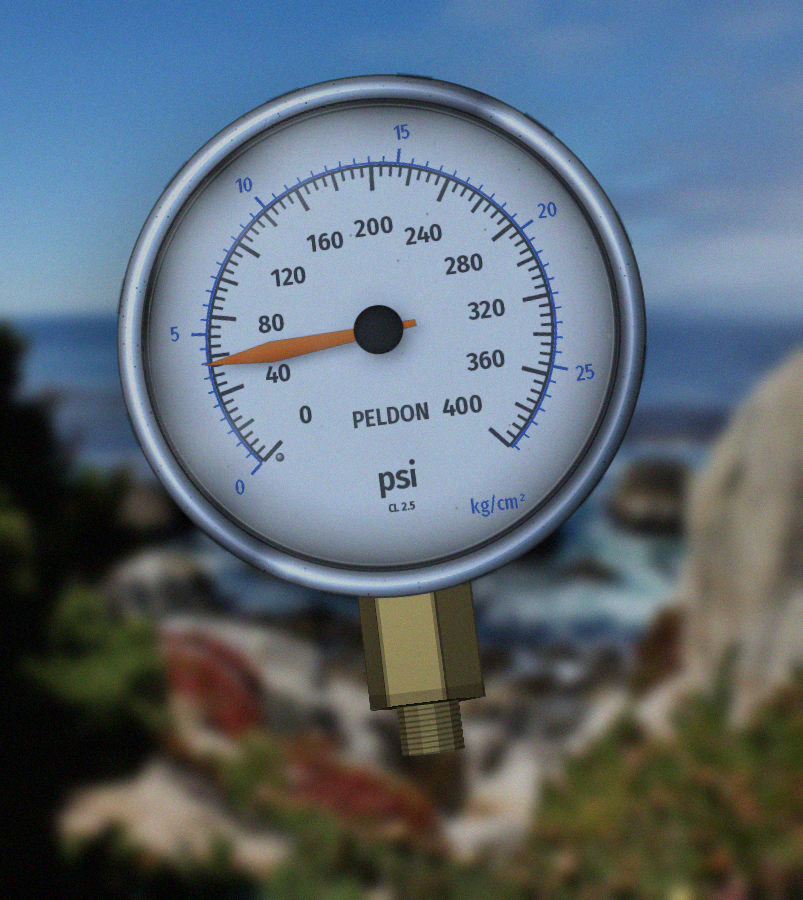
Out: 55
